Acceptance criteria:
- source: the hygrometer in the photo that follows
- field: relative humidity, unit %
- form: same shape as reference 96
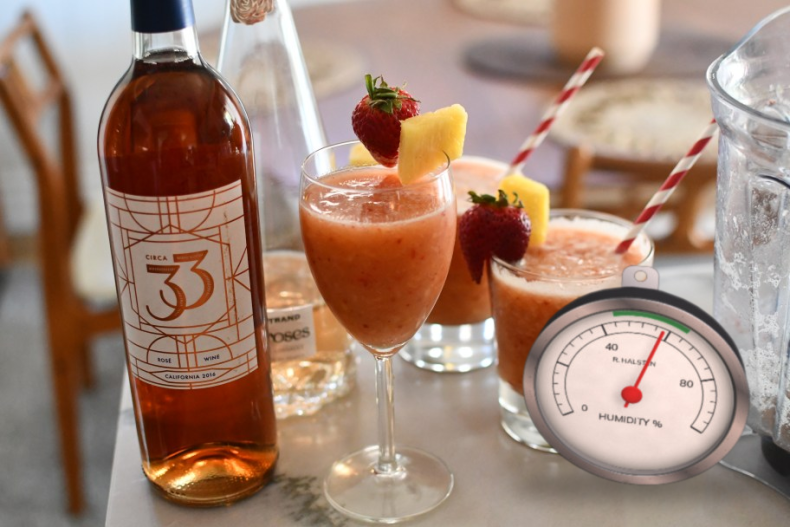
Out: 58
